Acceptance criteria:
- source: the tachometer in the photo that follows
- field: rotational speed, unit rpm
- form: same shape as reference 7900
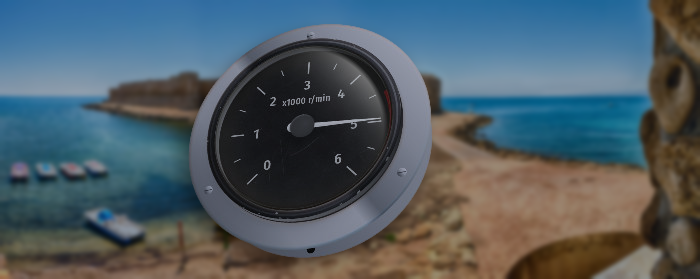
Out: 5000
